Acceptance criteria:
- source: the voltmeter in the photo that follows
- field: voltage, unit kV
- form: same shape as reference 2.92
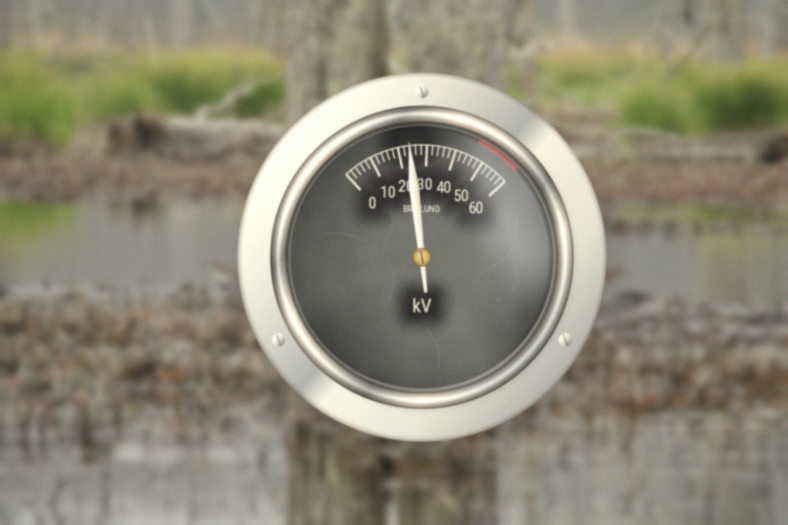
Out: 24
